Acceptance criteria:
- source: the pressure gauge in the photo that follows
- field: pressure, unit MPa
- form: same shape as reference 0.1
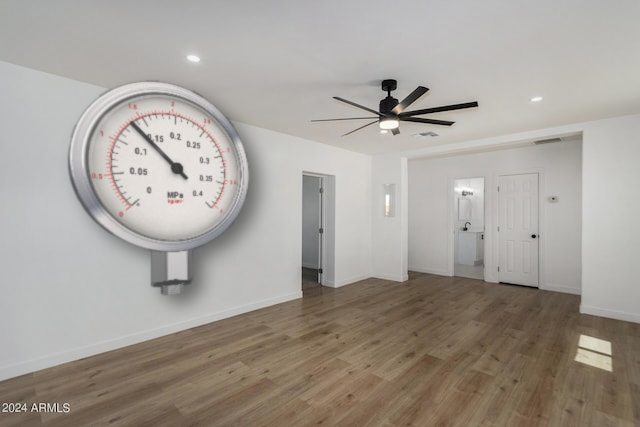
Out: 0.13
